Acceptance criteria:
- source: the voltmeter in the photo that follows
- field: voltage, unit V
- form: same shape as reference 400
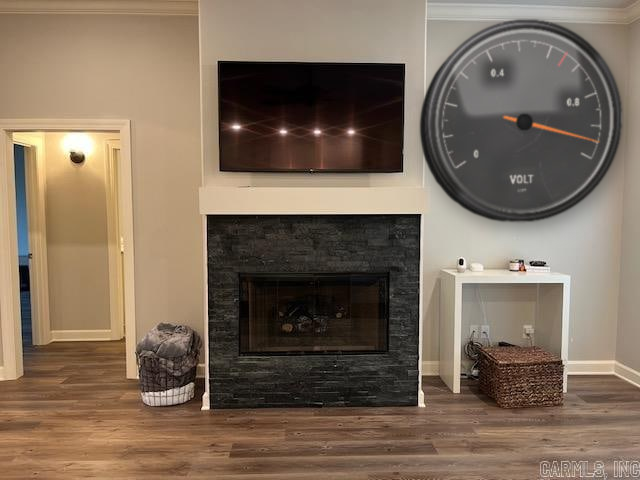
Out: 0.95
